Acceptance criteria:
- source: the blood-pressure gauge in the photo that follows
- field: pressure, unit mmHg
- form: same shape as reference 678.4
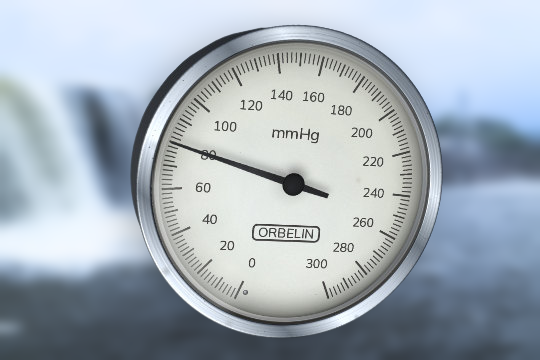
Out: 80
